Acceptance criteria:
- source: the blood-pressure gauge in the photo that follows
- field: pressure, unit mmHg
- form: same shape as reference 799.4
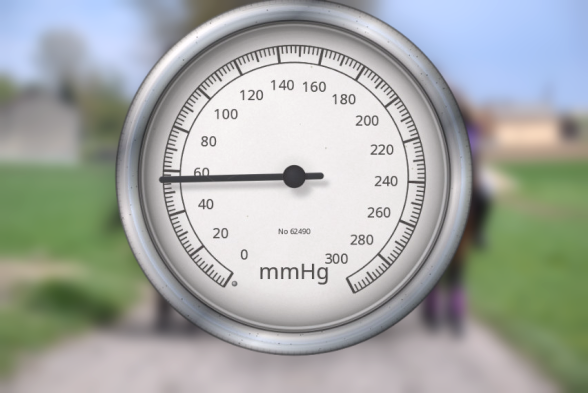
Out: 56
